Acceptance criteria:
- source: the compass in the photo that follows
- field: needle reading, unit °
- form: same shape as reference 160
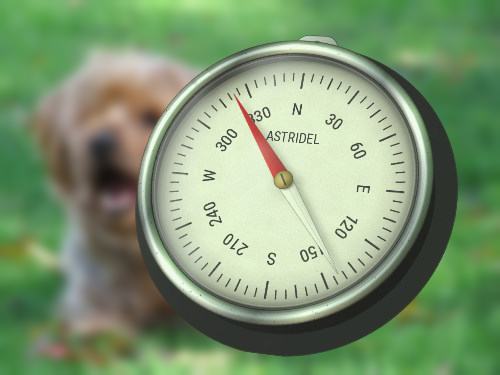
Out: 322.5
